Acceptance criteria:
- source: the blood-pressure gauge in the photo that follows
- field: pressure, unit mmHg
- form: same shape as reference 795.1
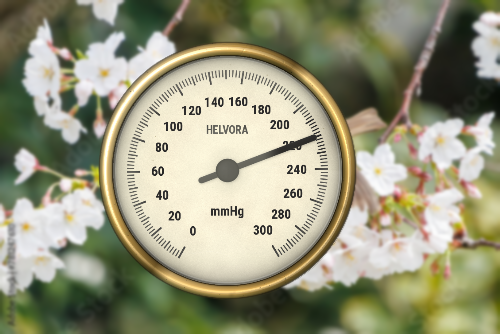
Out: 220
